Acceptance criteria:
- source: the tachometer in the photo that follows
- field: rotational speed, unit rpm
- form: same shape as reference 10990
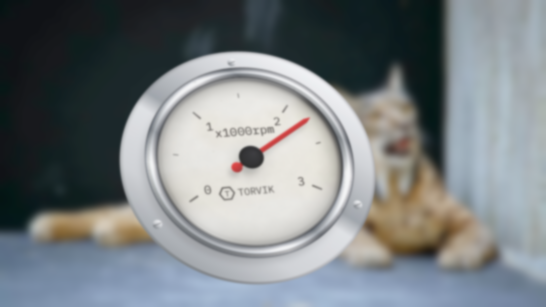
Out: 2250
